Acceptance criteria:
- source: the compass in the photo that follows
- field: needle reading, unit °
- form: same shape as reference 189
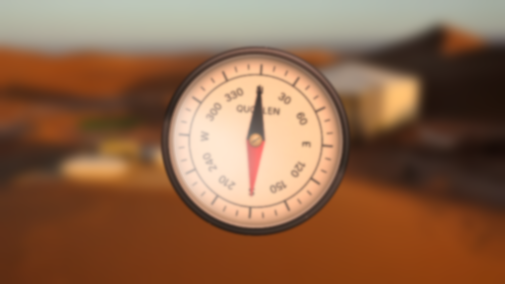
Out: 180
